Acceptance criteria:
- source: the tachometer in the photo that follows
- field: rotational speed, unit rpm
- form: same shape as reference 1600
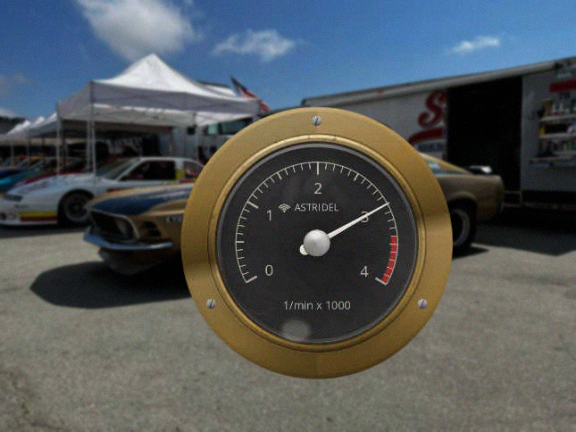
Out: 3000
